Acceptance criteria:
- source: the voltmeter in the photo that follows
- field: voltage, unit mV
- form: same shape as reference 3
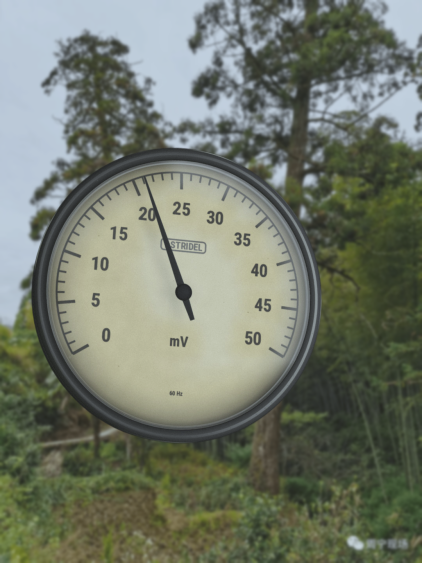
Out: 21
